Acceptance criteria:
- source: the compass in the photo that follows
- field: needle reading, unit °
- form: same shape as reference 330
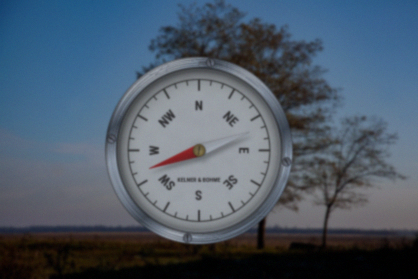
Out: 250
